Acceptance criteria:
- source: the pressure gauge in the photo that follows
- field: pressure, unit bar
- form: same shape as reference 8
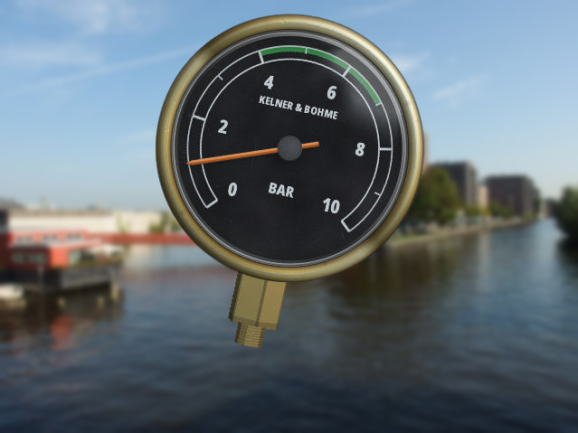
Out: 1
